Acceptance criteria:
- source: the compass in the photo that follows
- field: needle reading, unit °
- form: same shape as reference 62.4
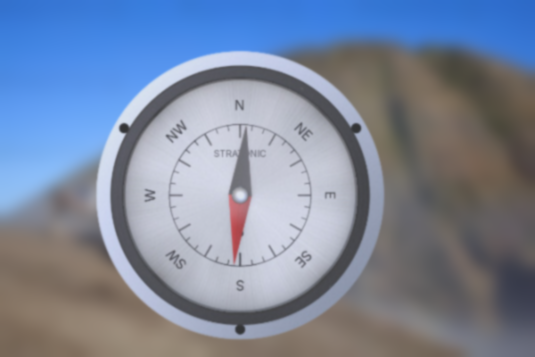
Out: 185
